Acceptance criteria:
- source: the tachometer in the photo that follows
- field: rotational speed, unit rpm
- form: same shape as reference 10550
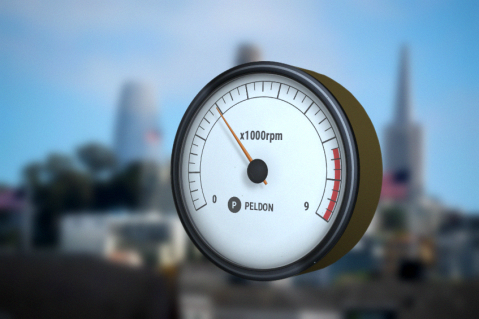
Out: 3000
